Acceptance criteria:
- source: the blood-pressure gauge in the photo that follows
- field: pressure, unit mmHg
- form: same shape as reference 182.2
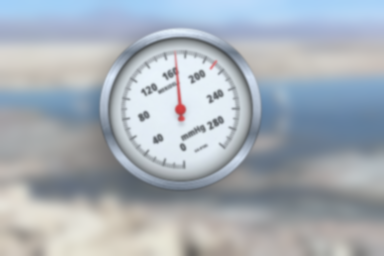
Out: 170
